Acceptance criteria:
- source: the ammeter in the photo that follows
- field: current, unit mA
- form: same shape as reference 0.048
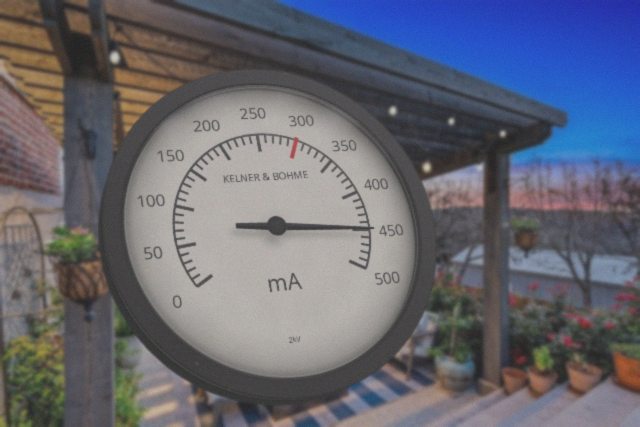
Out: 450
